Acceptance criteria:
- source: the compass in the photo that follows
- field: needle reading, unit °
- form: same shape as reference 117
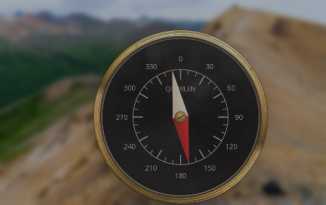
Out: 170
